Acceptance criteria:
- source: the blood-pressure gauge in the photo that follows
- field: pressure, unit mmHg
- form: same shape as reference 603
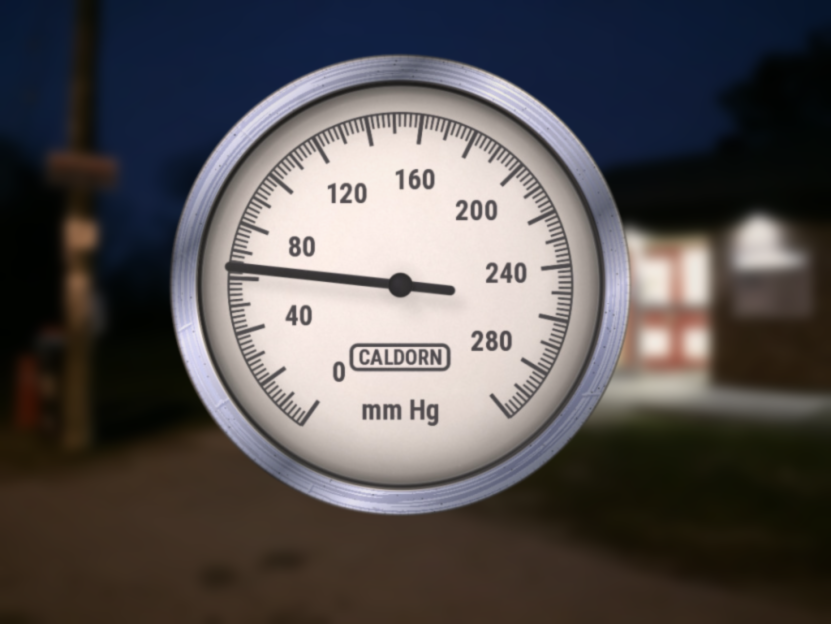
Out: 64
